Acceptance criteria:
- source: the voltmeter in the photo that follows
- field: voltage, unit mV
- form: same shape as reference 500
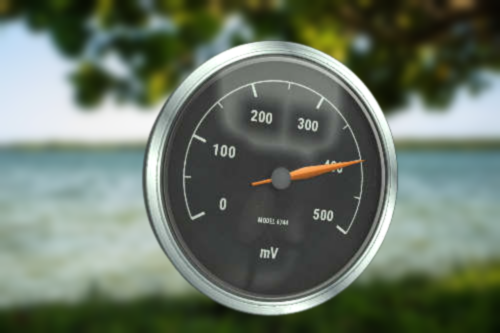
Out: 400
